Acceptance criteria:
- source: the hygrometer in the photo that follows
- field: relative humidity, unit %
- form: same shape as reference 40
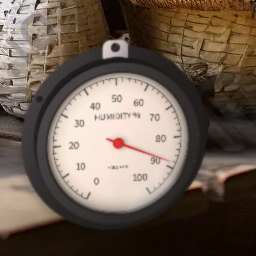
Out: 88
